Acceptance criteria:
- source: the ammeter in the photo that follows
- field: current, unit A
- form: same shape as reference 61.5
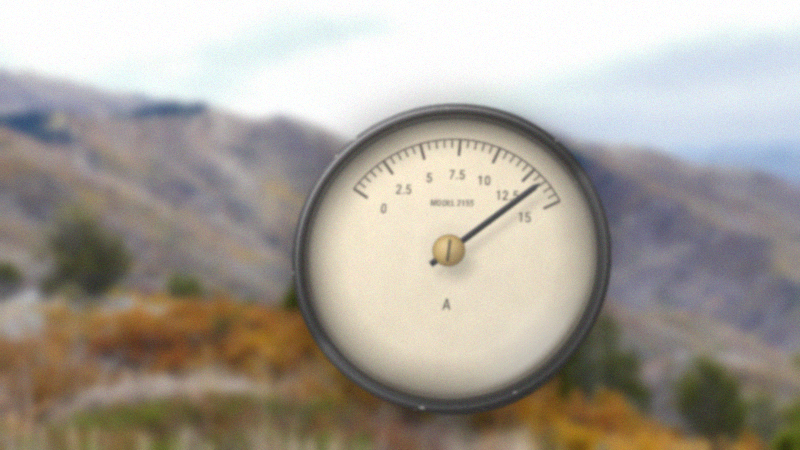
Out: 13.5
